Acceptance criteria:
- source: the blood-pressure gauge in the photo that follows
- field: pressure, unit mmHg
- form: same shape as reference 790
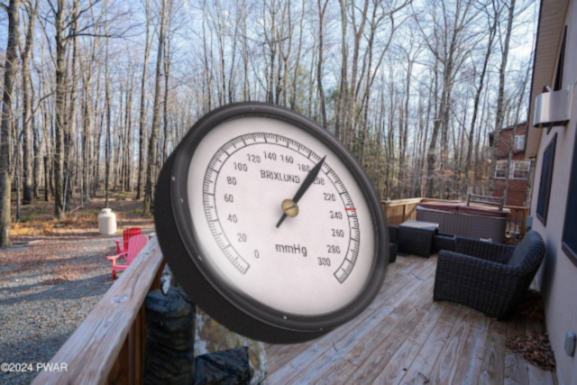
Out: 190
